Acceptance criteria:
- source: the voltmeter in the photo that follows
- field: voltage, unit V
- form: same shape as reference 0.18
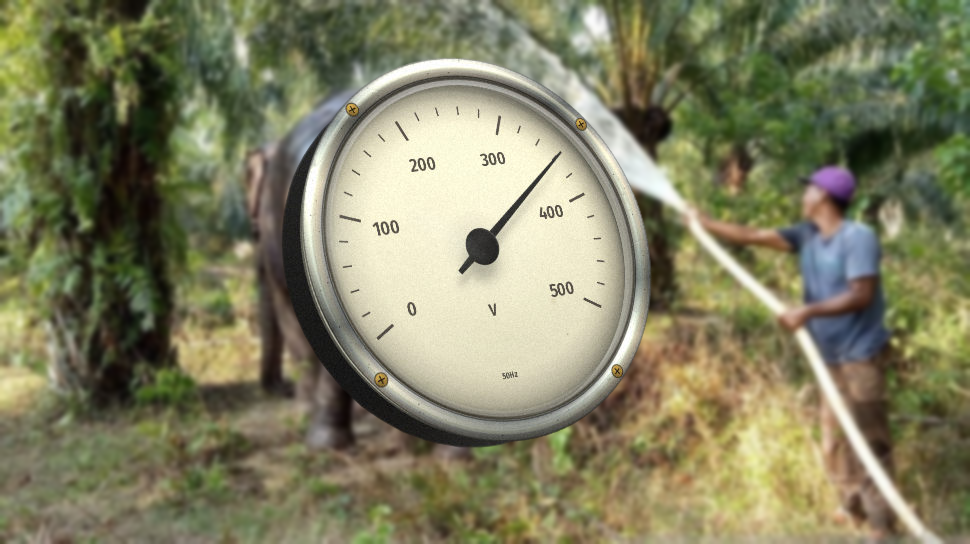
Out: 360
